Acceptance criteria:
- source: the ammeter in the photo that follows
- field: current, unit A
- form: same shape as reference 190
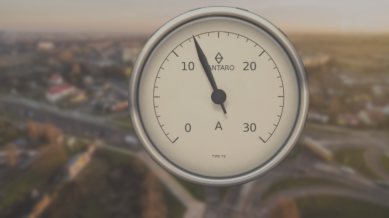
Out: 12.5
